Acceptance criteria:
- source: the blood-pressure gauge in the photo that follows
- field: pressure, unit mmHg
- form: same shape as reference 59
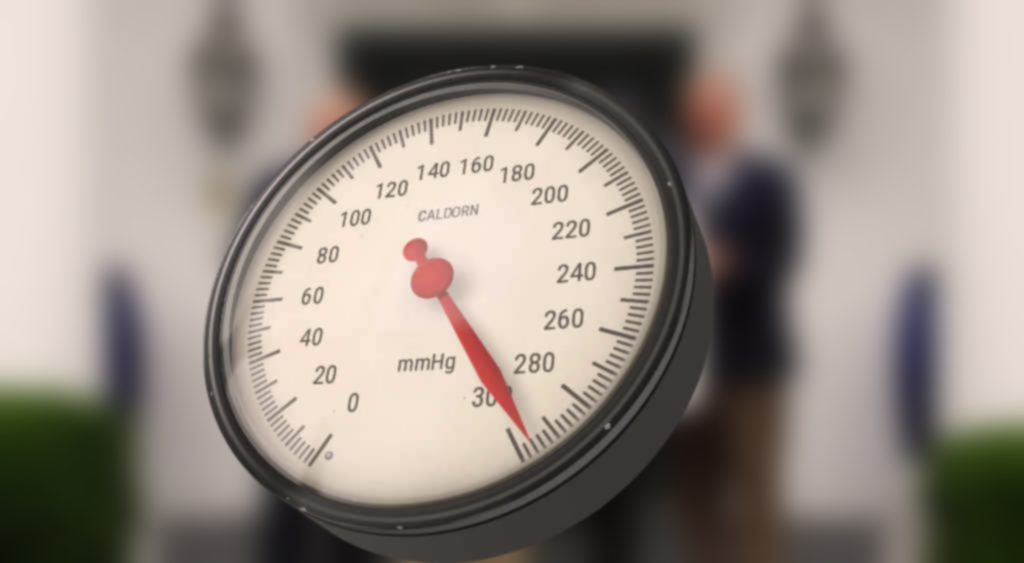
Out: 296
